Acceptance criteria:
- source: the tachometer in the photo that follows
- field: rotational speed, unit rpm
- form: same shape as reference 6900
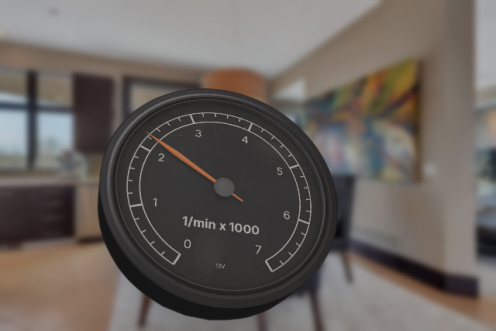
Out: 2200
